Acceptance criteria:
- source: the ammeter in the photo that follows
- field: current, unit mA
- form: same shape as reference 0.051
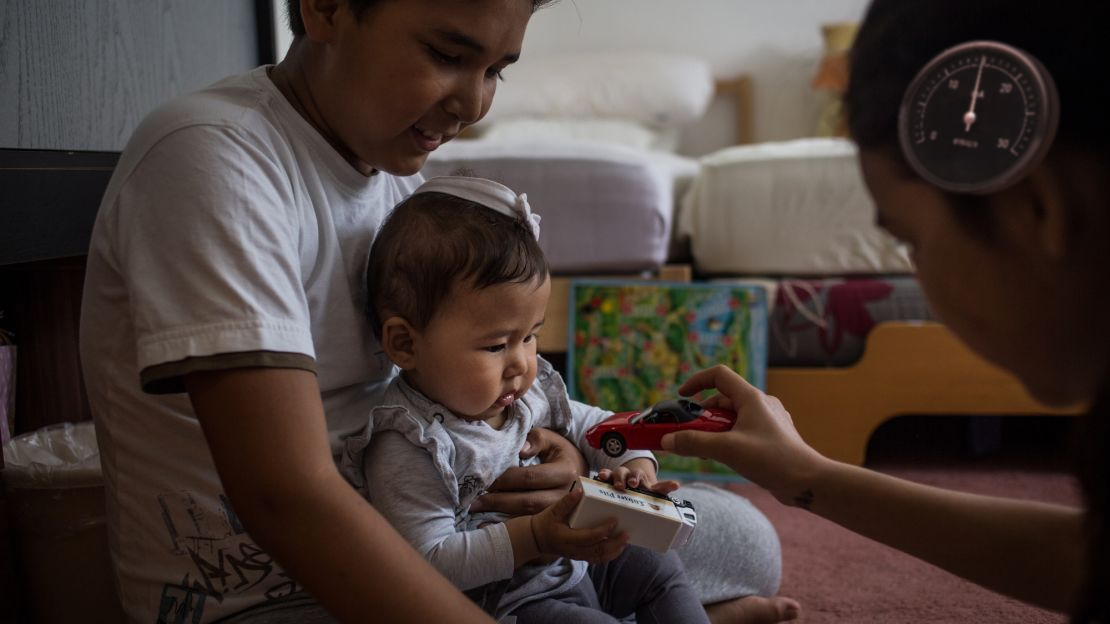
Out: 15
